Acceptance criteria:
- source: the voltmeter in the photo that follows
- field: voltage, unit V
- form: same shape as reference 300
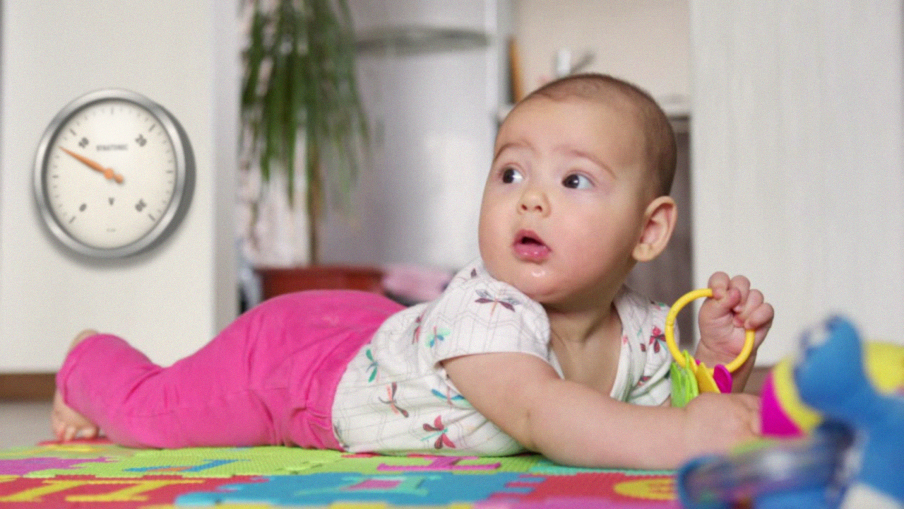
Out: 8
